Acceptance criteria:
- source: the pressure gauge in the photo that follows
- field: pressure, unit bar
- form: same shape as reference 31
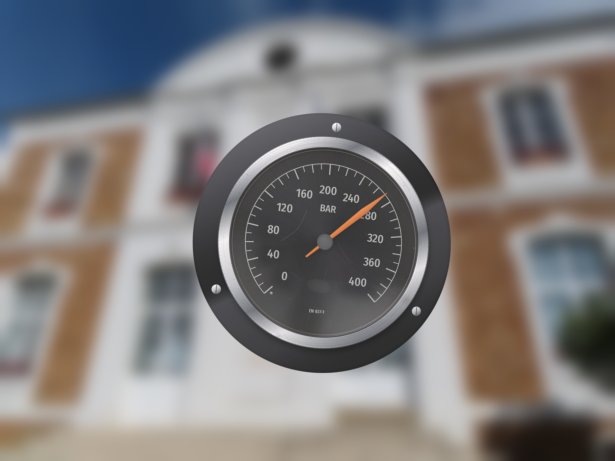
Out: 270
